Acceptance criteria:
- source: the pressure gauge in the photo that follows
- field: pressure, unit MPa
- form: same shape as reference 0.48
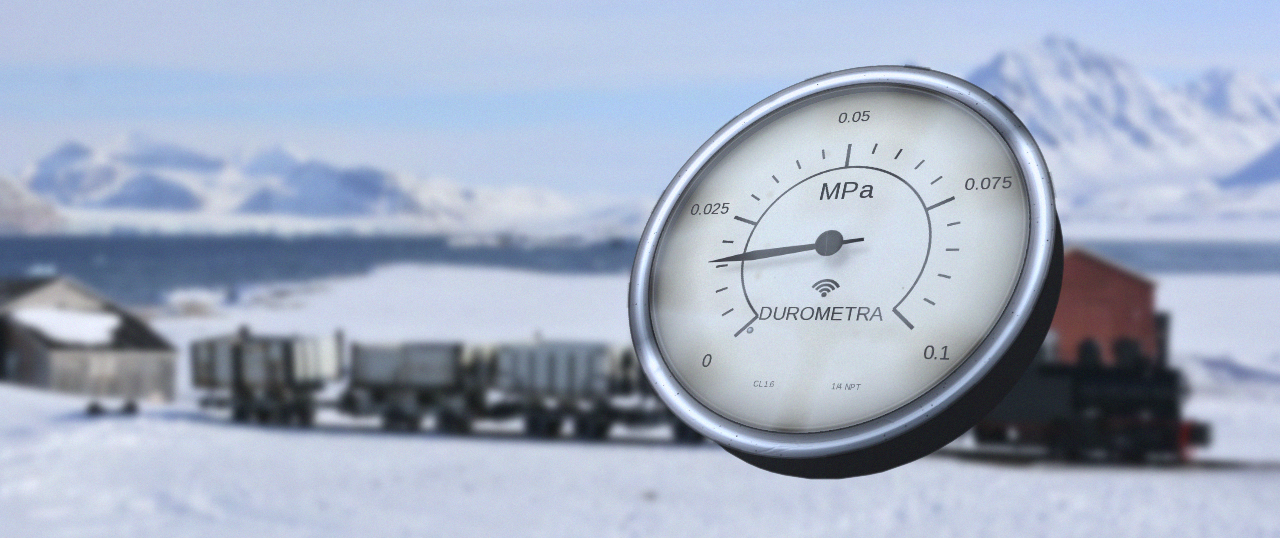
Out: 0.015
